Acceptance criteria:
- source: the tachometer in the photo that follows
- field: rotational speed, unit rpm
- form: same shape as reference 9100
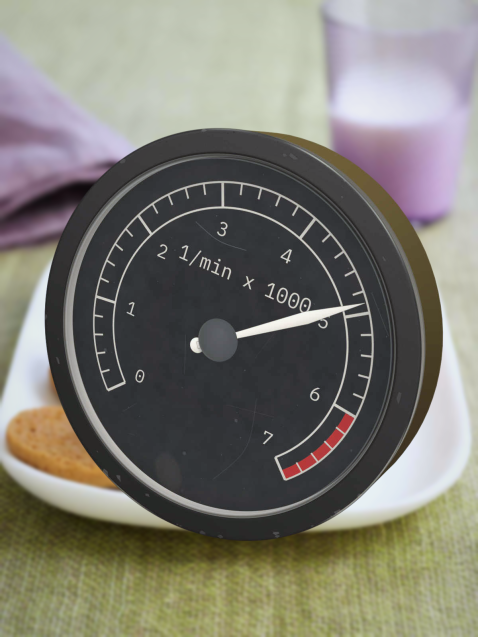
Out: 4900
